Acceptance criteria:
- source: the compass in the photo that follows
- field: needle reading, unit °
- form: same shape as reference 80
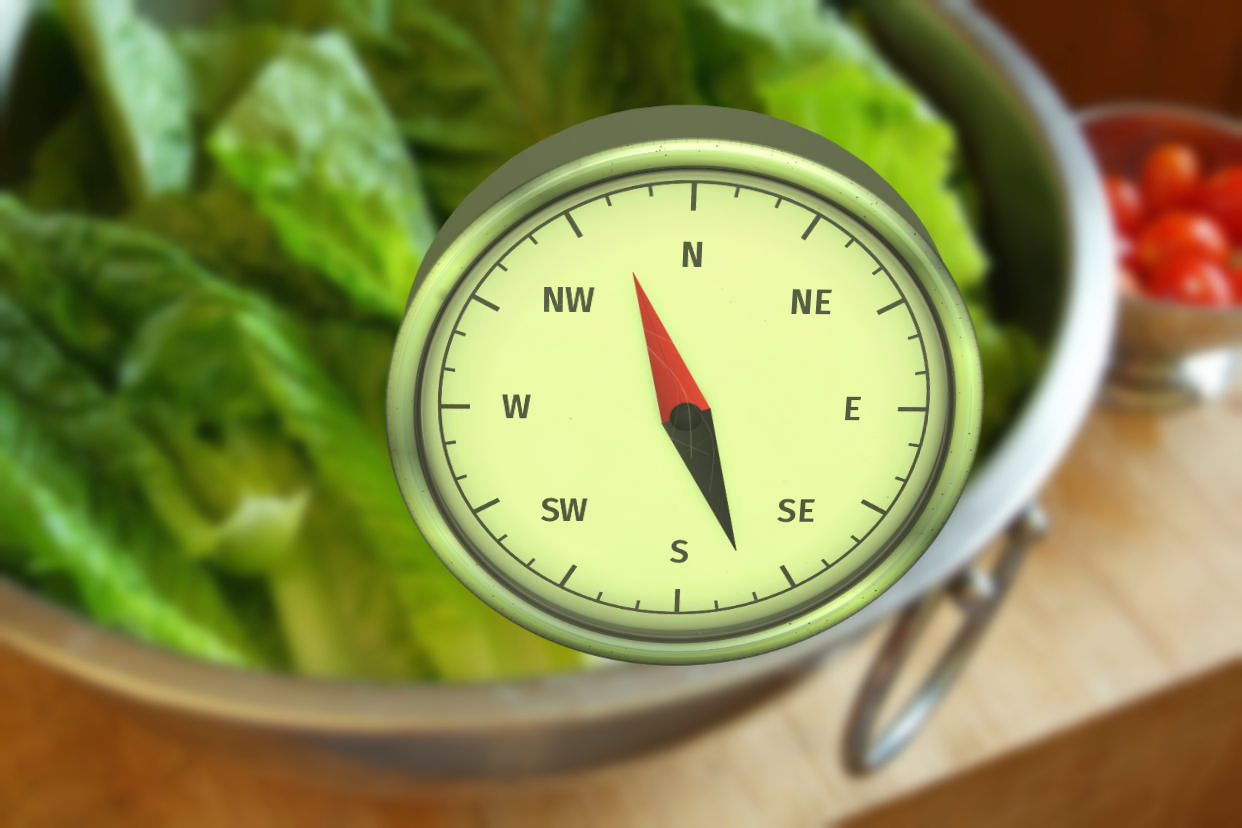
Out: 340
